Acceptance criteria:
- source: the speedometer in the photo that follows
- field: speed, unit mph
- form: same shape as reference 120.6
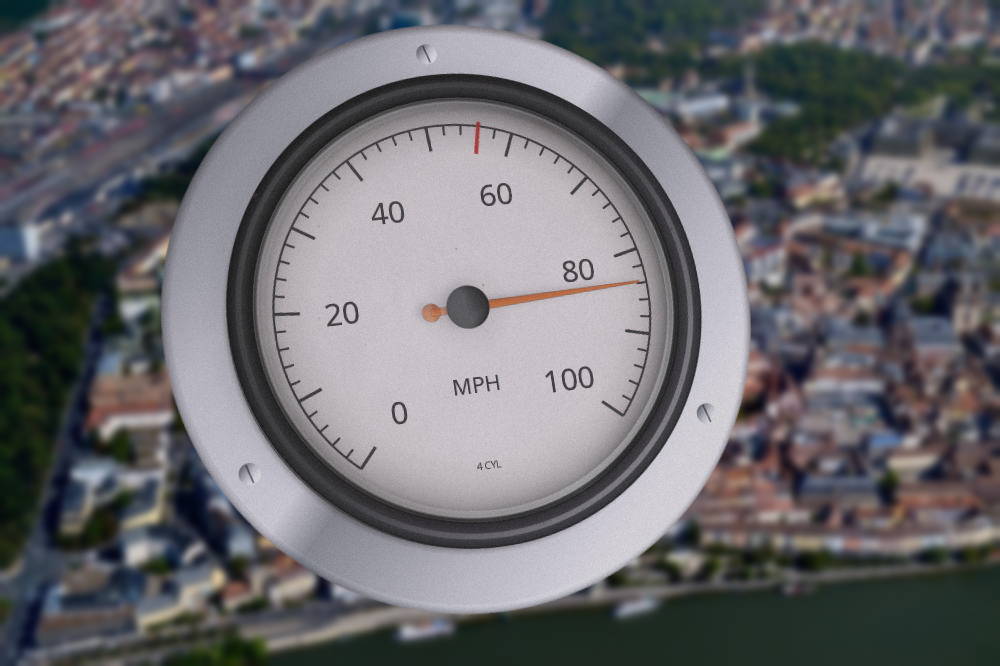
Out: 84
